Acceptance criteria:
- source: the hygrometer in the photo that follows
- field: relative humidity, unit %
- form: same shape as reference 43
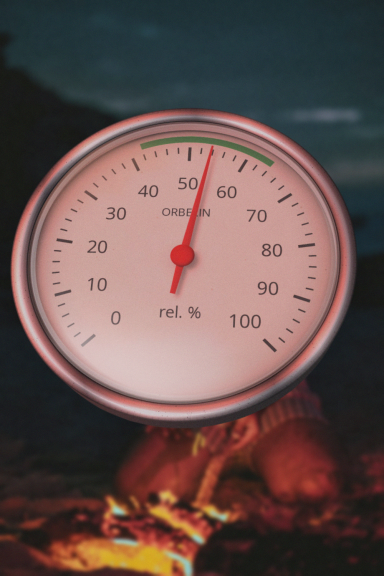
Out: 54
